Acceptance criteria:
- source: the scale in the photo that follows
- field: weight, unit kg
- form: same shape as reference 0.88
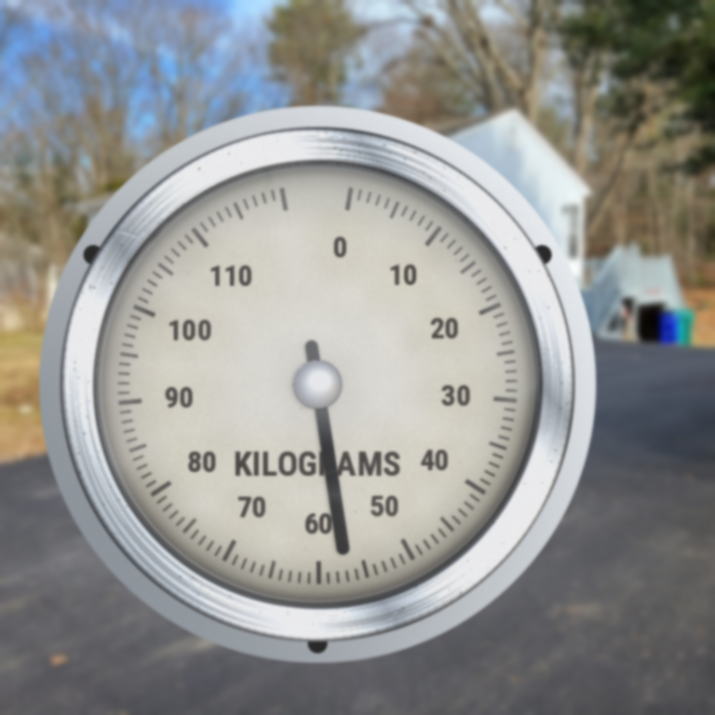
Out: 57
